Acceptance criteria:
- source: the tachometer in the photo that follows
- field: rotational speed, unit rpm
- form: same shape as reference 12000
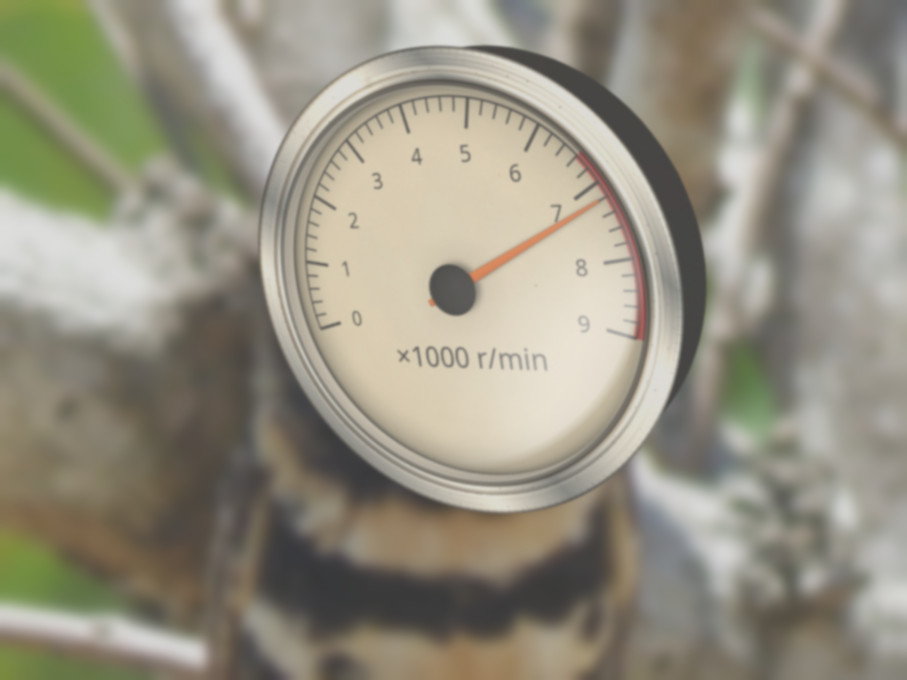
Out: 7200
